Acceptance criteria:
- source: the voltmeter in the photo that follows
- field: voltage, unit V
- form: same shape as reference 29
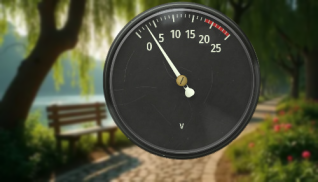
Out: 3
